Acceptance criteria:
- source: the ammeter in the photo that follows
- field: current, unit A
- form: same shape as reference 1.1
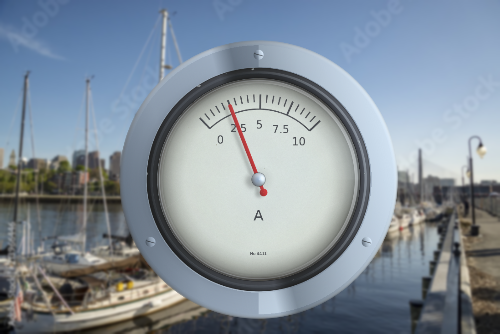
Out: 2.5
